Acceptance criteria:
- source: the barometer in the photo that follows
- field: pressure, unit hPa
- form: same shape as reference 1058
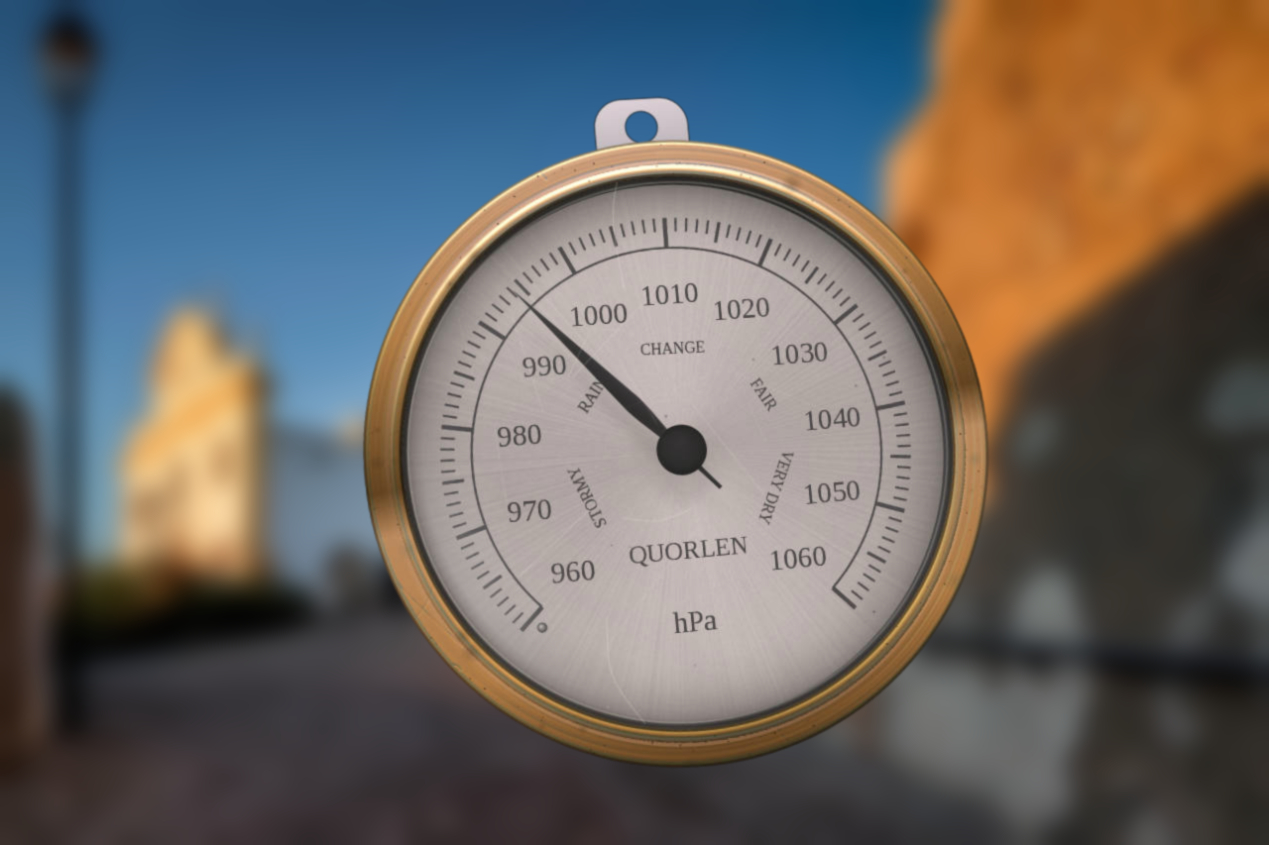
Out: 994
